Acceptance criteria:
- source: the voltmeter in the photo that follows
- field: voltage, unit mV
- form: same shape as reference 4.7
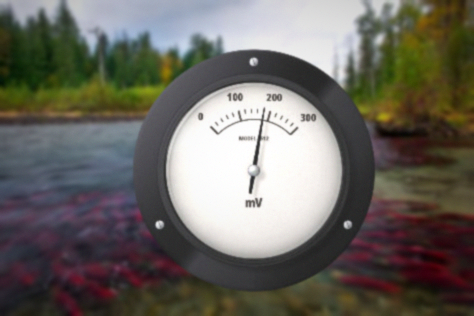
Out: 180
